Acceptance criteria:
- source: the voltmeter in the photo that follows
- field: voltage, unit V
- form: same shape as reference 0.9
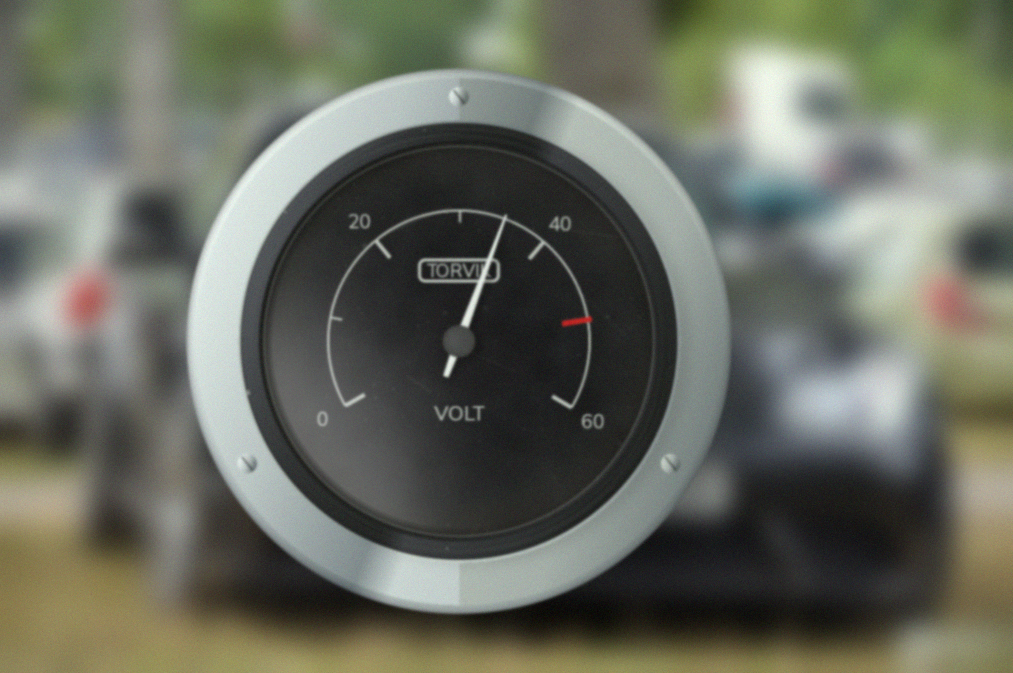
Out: 35
